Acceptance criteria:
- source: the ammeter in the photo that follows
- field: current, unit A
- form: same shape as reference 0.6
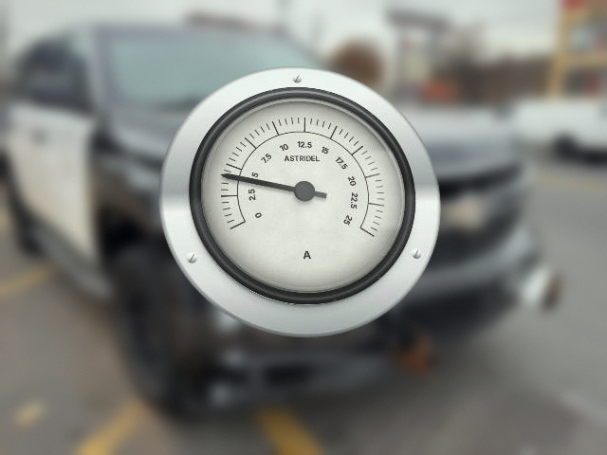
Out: 4
